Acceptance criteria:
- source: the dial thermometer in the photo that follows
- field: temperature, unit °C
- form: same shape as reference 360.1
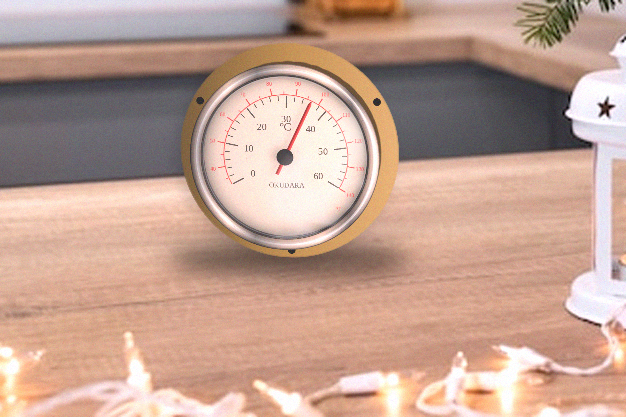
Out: 36
